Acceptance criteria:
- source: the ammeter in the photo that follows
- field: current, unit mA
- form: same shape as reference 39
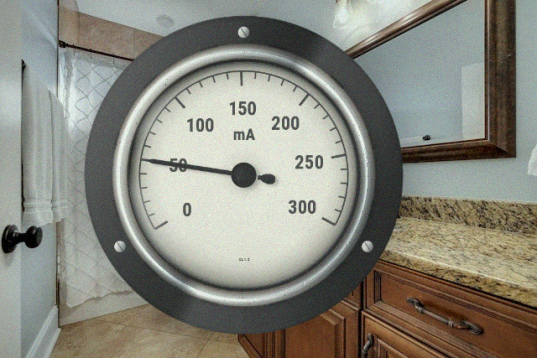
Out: 50
